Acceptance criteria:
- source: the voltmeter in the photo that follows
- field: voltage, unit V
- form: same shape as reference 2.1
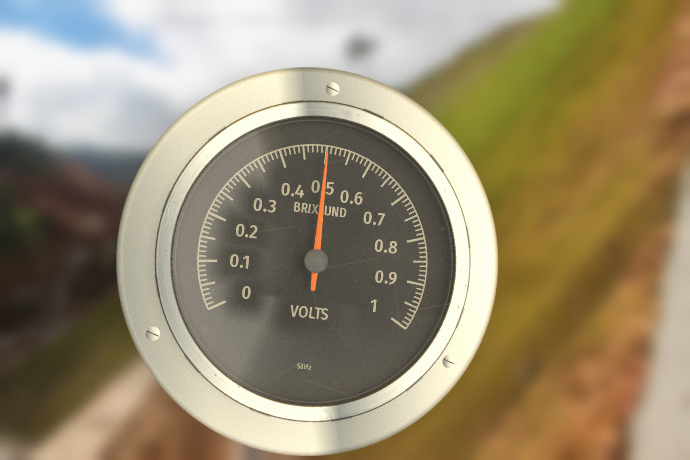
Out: 0.5
